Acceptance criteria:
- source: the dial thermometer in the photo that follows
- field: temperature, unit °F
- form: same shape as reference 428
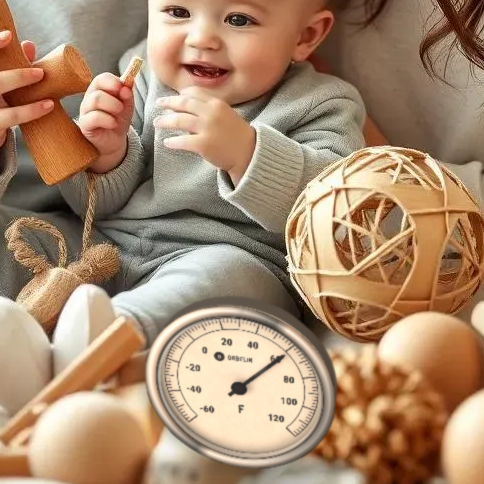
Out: 60
